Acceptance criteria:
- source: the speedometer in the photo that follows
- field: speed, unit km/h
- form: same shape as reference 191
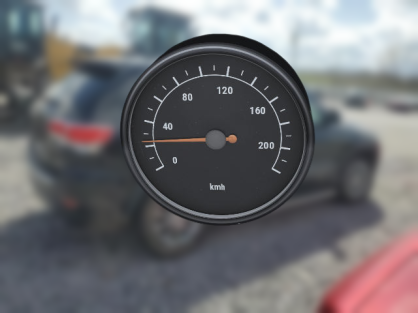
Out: 25
